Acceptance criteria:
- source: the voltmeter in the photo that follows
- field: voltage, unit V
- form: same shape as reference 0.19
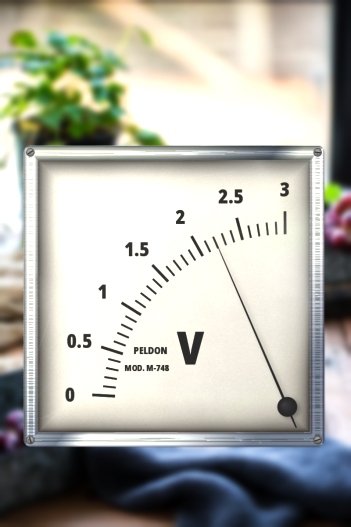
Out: 2.2
